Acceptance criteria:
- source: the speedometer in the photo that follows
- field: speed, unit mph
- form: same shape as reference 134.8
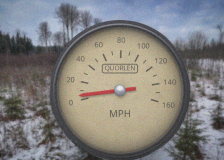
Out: 5
